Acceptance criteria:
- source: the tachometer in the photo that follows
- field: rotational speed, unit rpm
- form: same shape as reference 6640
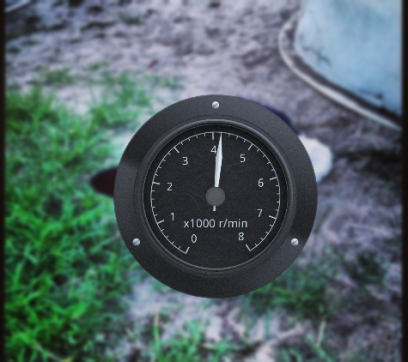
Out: 4200
